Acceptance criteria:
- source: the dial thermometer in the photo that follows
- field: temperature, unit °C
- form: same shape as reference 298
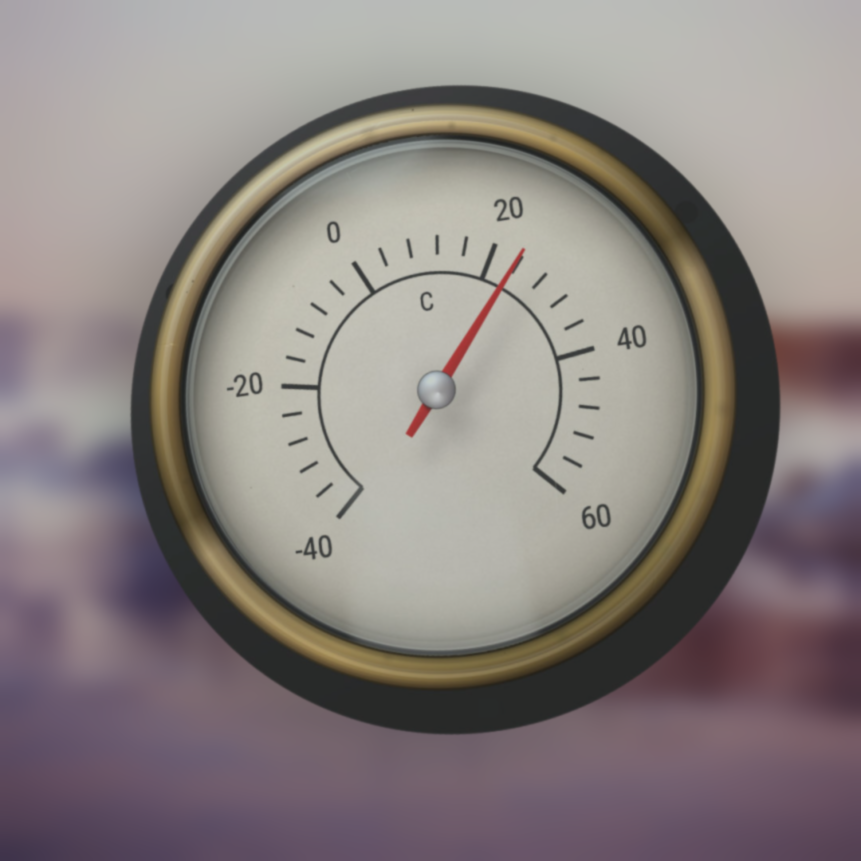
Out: 24
